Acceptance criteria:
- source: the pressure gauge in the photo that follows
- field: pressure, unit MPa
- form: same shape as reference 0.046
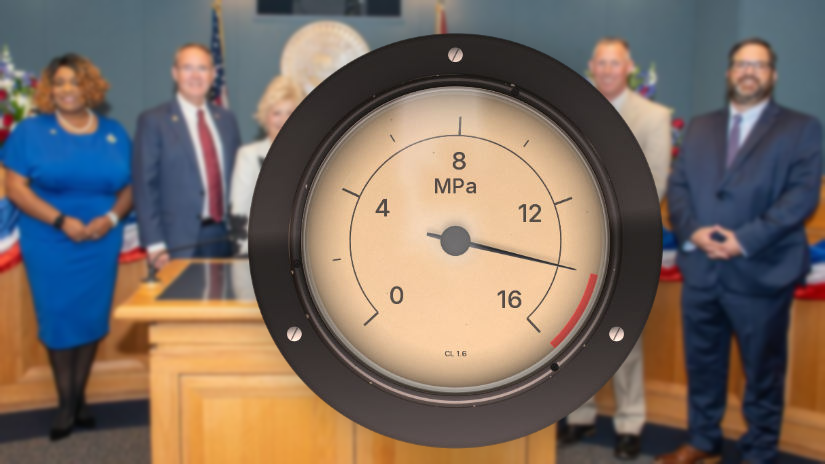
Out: 14
